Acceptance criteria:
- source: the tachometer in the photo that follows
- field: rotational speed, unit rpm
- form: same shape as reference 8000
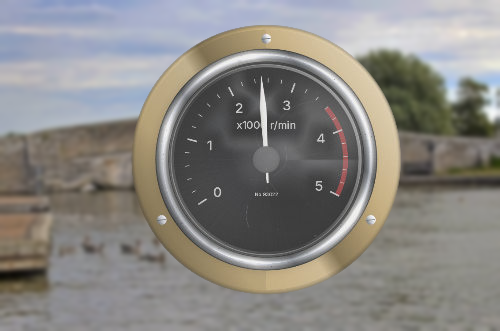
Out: 2500
